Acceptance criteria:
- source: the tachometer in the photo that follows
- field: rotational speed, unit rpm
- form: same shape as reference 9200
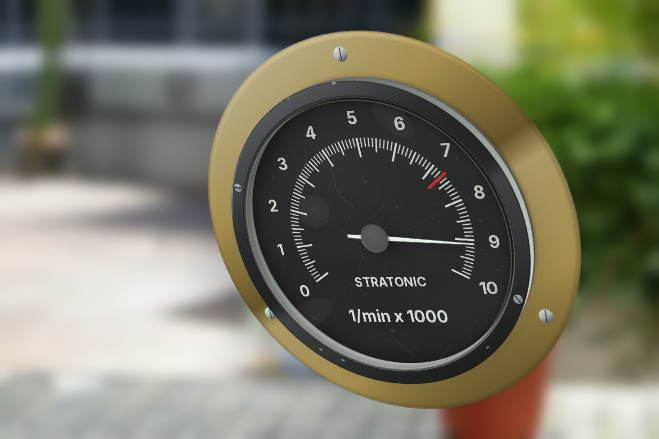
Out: 9000
